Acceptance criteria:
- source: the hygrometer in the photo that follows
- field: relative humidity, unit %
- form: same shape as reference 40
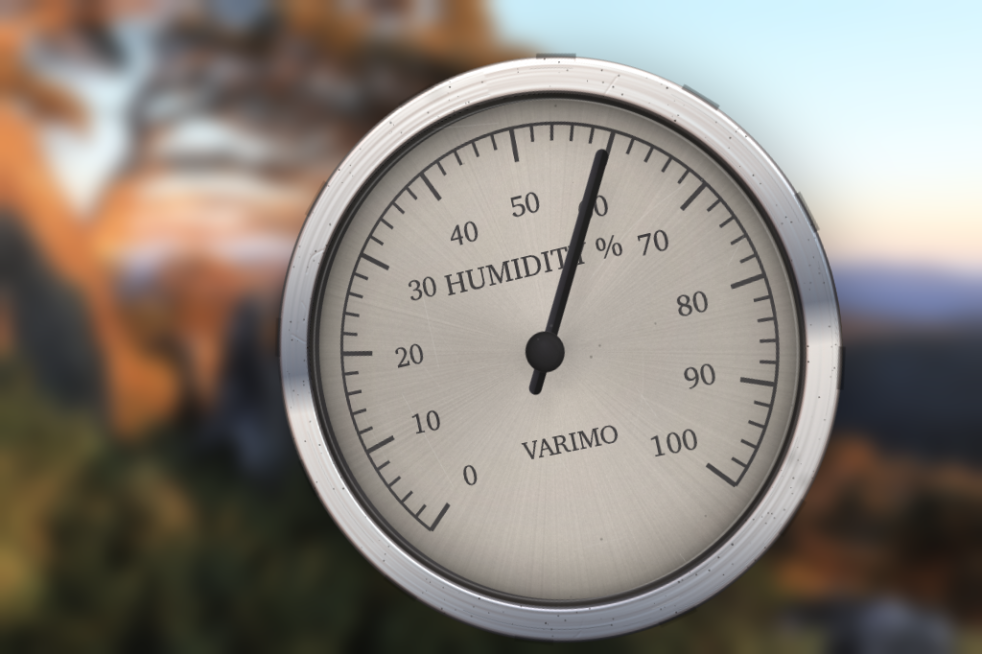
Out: 60
